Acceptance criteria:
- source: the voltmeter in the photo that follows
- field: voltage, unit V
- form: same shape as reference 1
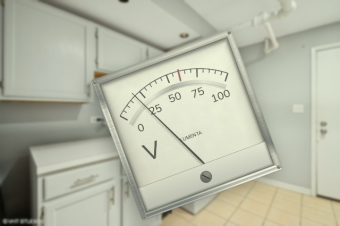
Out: 20
